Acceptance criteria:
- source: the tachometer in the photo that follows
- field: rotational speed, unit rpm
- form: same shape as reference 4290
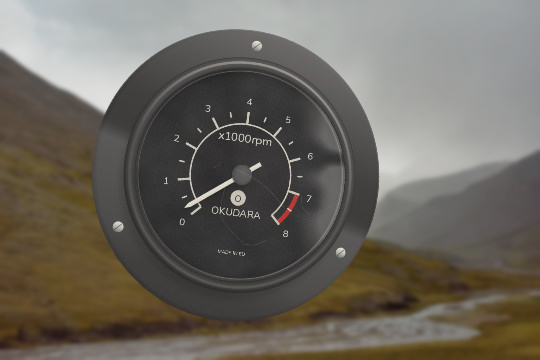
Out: 250
